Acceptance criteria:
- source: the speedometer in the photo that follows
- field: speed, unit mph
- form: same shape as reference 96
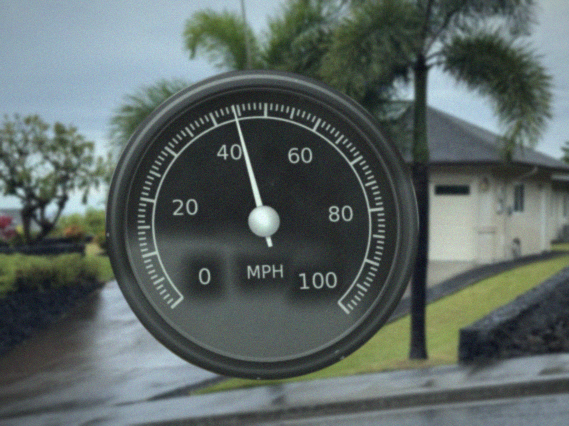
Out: 44
